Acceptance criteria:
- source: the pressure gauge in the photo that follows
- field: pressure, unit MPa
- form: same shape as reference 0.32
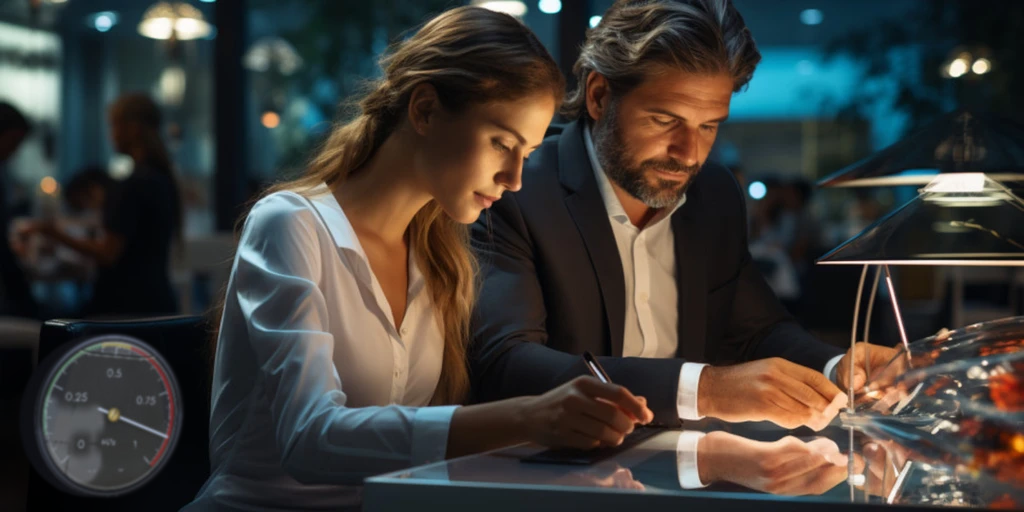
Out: 0.9
